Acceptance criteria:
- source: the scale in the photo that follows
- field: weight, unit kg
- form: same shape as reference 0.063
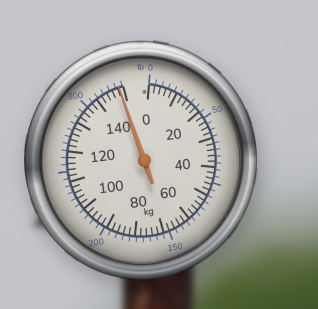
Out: 148
